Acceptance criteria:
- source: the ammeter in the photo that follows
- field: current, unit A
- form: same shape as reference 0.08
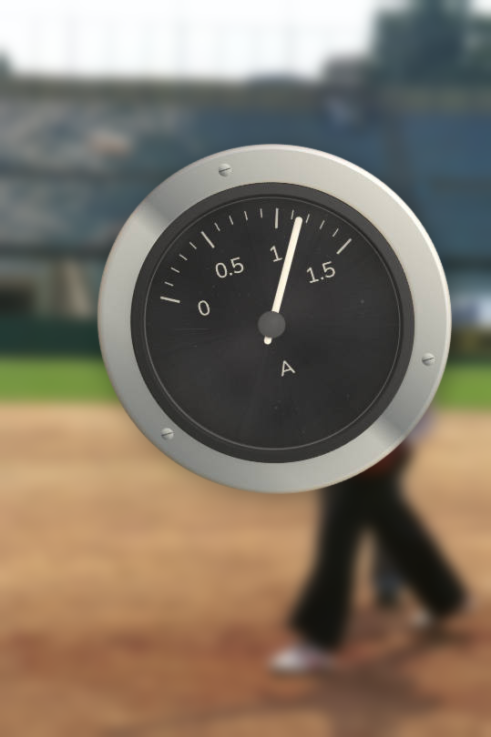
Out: 1.15
